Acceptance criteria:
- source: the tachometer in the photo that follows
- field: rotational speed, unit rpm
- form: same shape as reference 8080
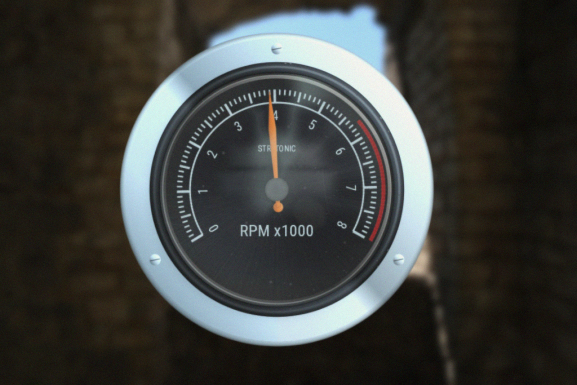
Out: 3900
